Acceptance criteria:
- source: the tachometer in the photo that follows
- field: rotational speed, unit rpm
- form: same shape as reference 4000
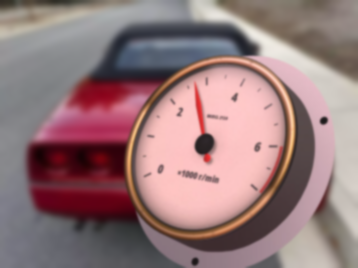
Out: 2750
